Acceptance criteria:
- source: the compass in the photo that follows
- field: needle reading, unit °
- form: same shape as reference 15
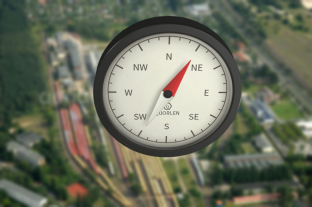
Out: 30
